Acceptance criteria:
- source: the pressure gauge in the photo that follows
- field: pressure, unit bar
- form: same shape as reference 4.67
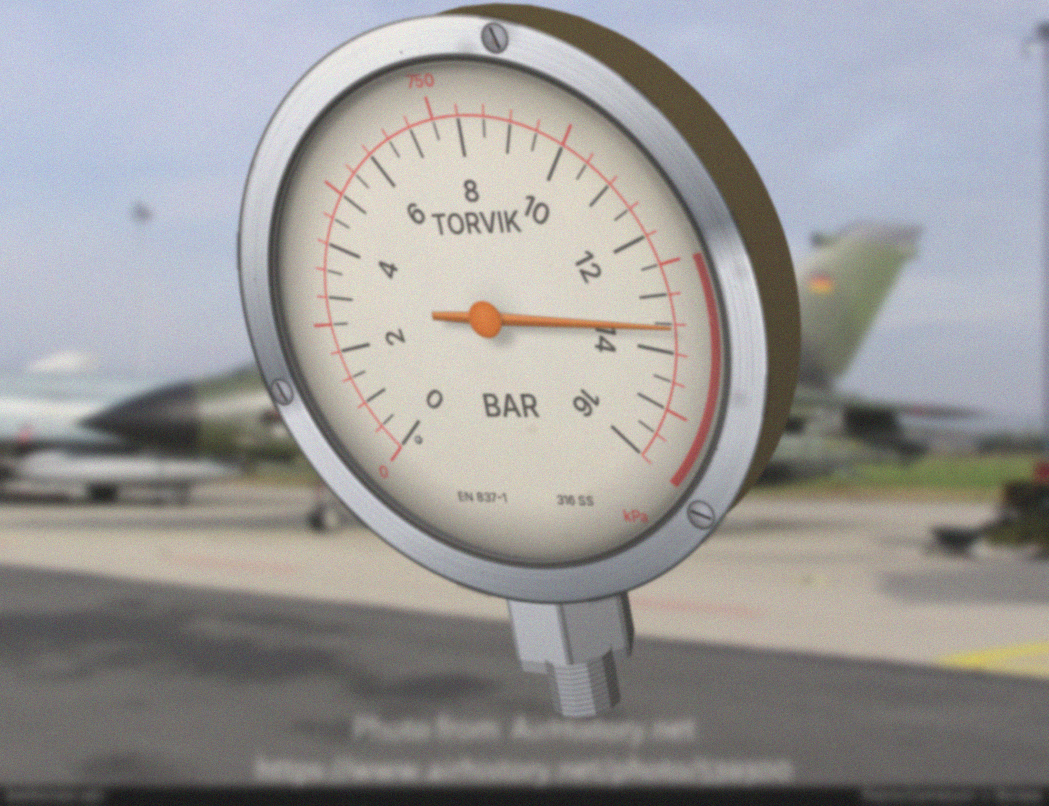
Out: 13.5
